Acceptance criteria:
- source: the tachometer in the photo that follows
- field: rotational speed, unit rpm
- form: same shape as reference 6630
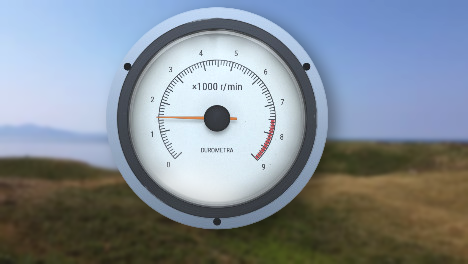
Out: 1500
